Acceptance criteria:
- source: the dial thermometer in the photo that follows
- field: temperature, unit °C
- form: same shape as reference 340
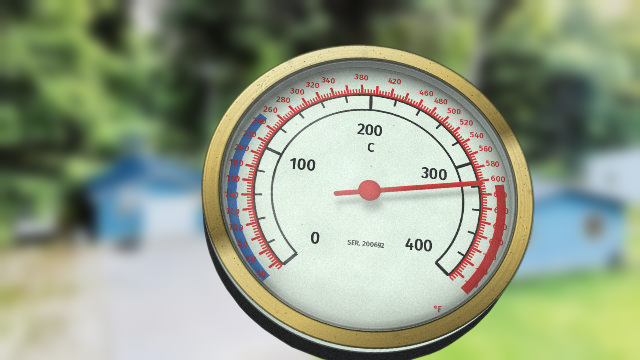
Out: 320
